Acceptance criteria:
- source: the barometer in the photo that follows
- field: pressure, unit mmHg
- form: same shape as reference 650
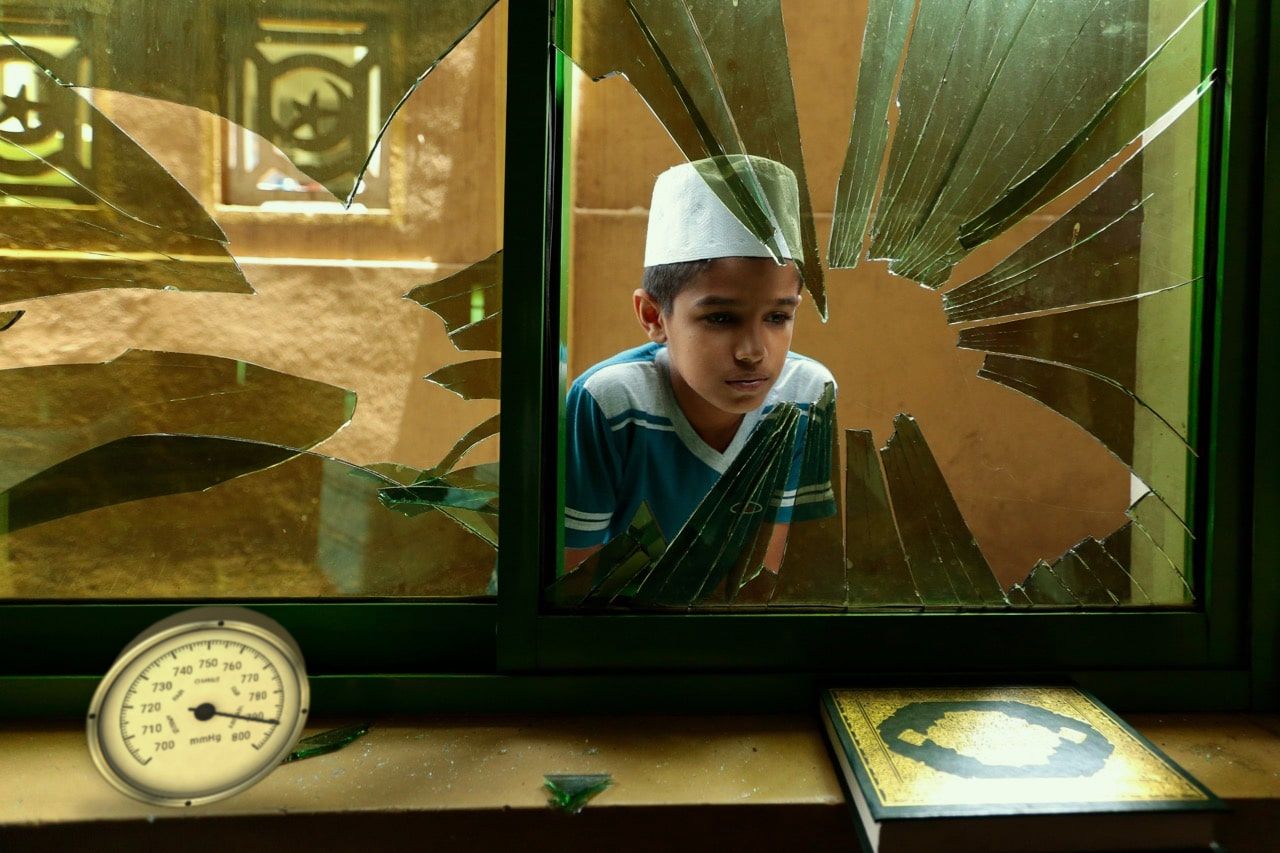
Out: 790
